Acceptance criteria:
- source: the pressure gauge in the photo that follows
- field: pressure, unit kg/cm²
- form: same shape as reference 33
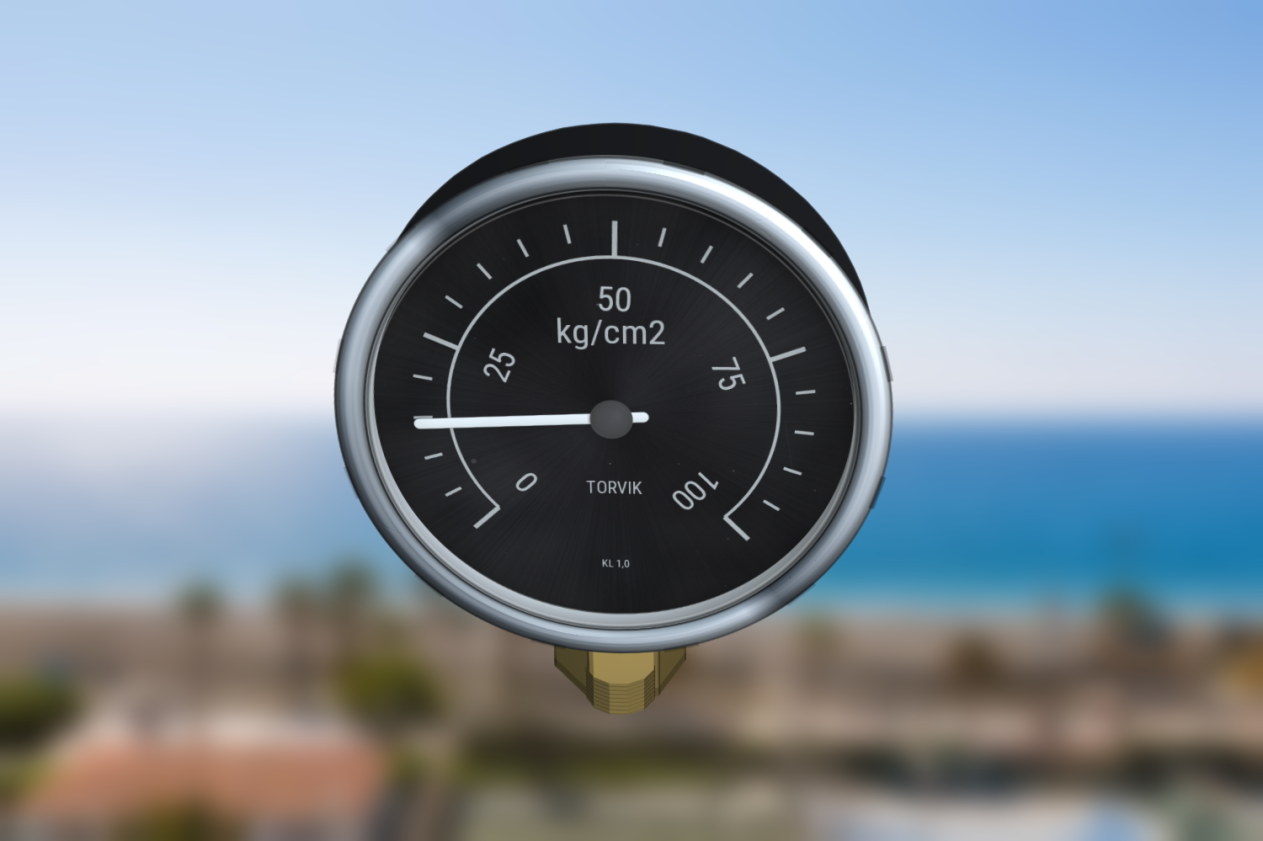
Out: 15
